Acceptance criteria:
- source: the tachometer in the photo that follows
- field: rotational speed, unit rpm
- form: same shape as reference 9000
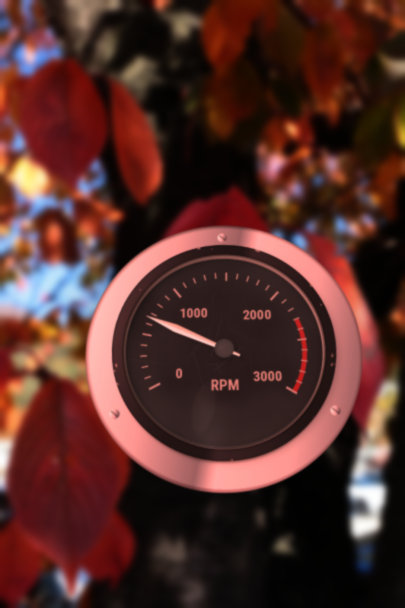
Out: 650
